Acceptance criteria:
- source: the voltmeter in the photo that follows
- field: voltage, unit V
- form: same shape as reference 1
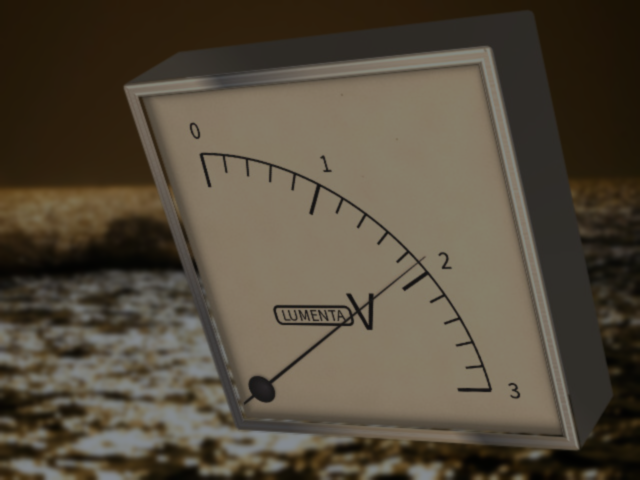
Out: 1.9
